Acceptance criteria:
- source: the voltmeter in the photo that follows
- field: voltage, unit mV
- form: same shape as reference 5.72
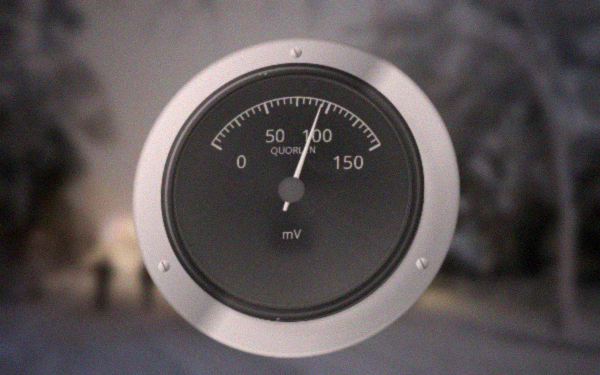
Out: 95
